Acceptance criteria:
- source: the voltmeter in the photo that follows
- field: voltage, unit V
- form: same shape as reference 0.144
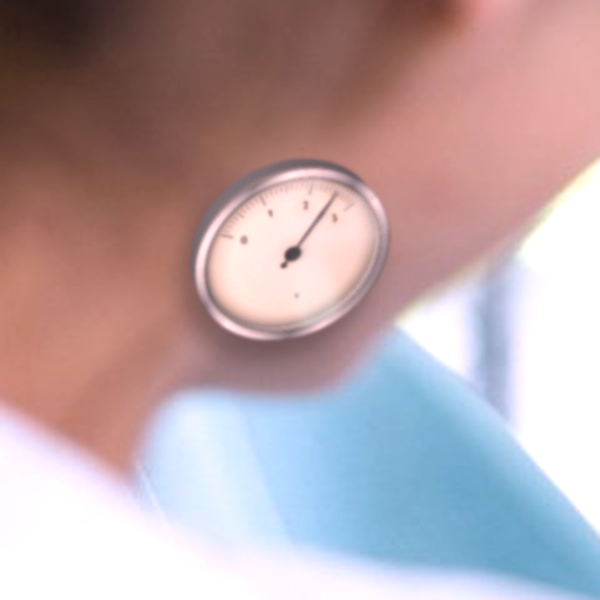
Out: 2.5
